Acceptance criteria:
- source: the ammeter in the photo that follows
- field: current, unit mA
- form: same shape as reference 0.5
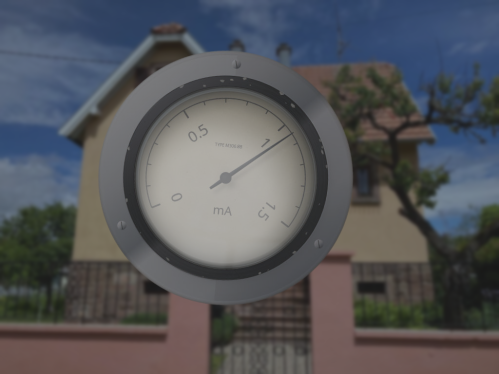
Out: 1.05
